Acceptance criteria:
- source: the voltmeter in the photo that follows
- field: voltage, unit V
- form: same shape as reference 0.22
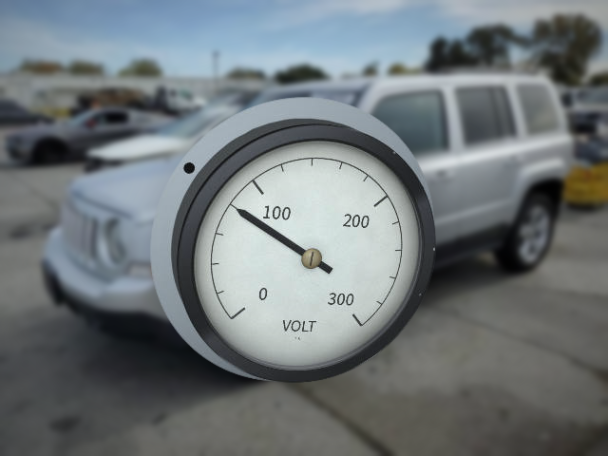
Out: 80
